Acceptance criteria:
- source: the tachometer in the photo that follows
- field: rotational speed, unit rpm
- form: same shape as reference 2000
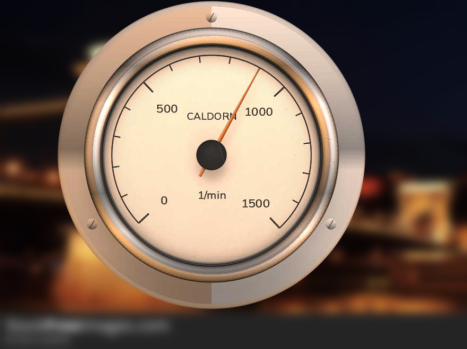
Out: 900
